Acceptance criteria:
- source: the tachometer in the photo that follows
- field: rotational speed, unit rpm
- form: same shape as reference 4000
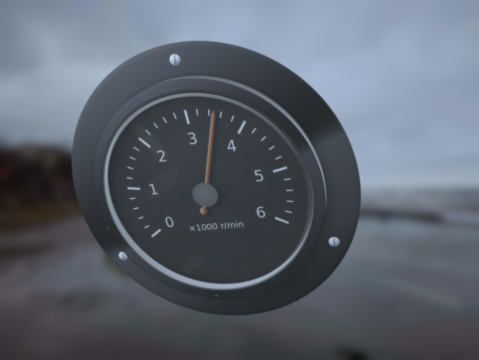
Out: 3500
